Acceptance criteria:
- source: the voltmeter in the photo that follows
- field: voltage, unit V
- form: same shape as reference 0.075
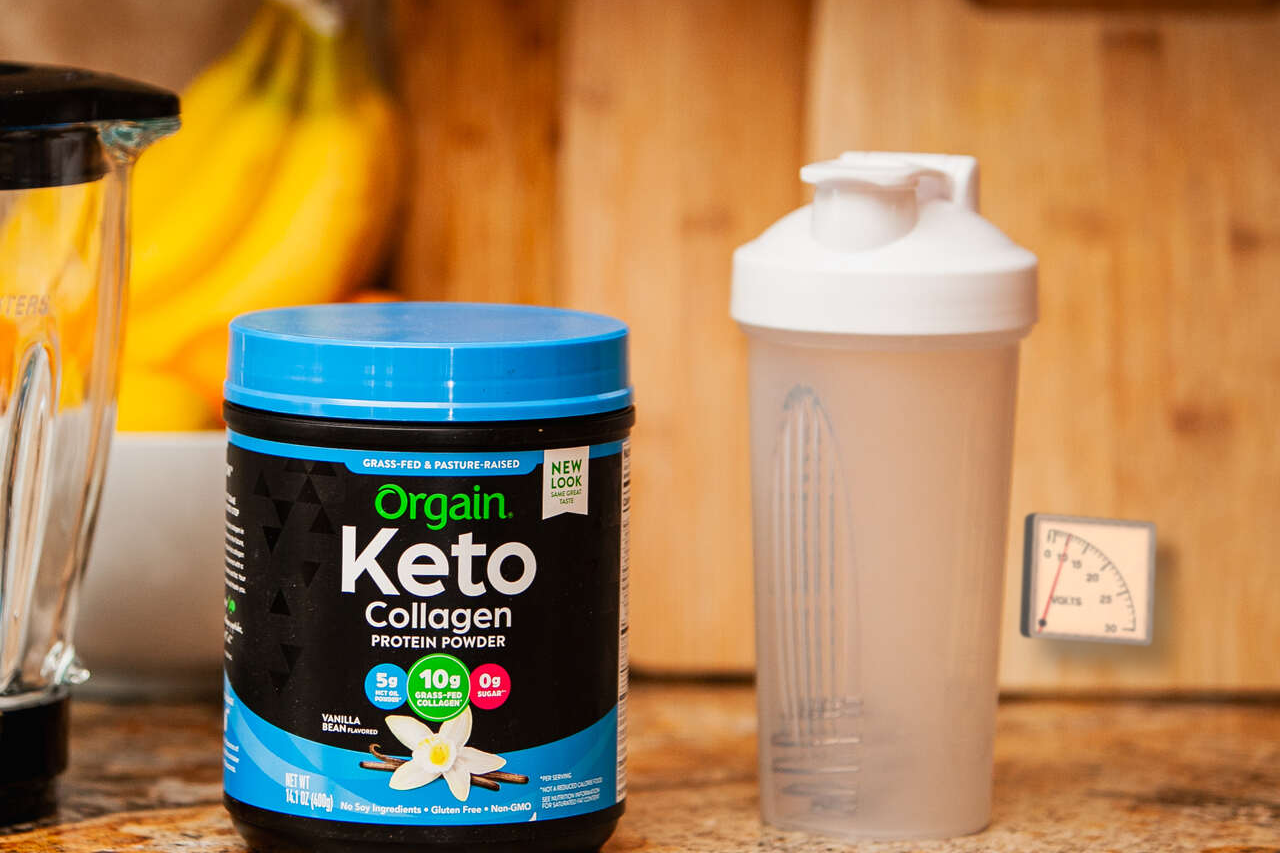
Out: 10
